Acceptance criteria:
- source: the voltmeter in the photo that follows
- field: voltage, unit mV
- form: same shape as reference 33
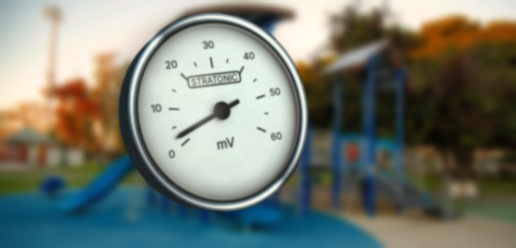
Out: 2.5
